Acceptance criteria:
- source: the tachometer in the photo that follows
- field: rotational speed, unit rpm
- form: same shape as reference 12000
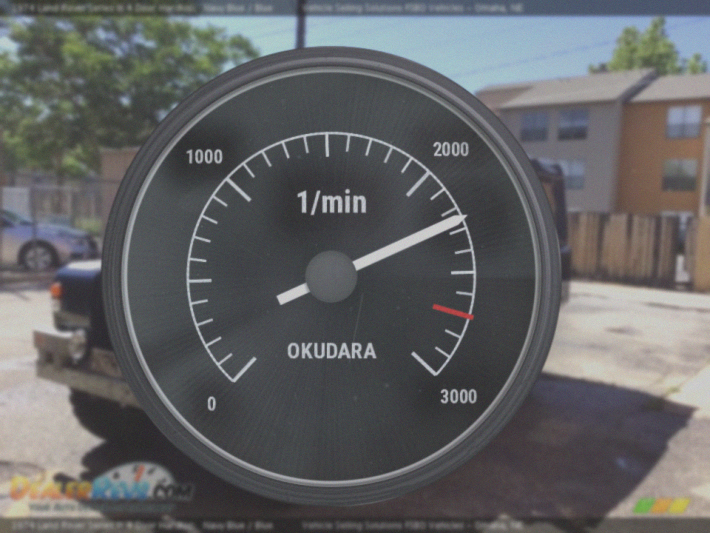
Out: 2250
